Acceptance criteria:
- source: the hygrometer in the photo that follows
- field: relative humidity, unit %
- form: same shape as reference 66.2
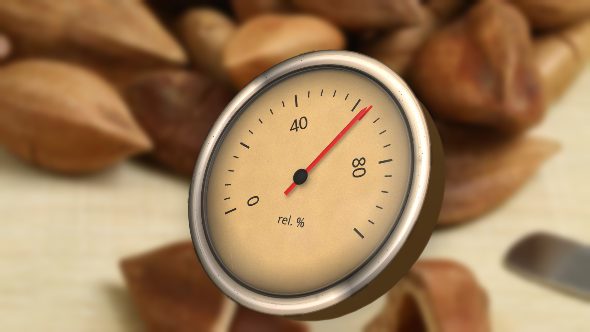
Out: 64
